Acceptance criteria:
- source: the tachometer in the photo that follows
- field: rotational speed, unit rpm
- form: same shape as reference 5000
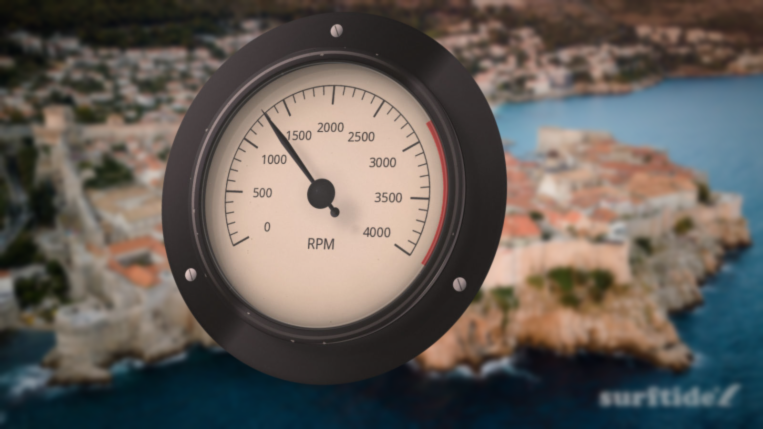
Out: 1300
